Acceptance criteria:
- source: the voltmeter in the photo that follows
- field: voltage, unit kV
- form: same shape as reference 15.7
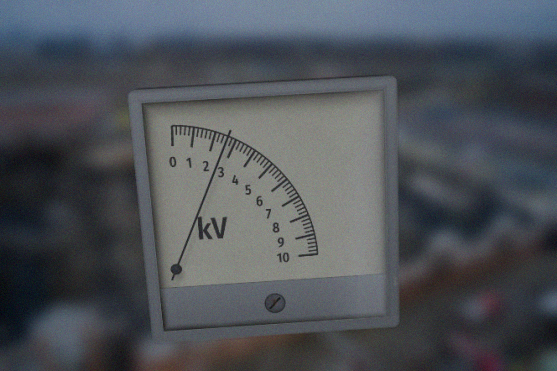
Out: 2.6
